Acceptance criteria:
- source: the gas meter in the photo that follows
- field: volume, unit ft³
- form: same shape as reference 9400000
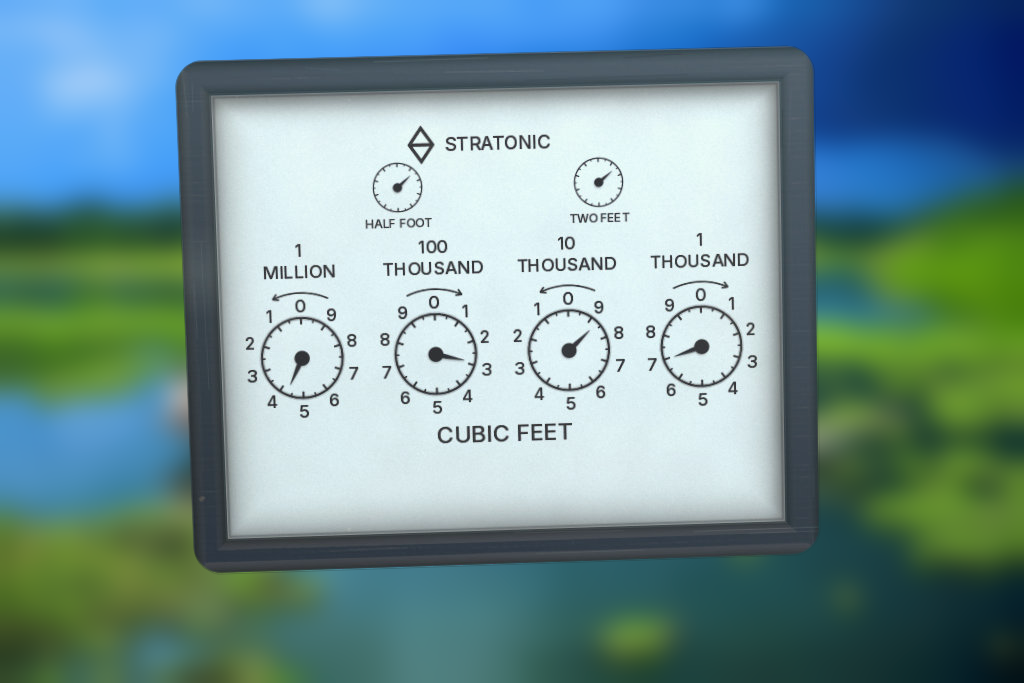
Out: 428700
